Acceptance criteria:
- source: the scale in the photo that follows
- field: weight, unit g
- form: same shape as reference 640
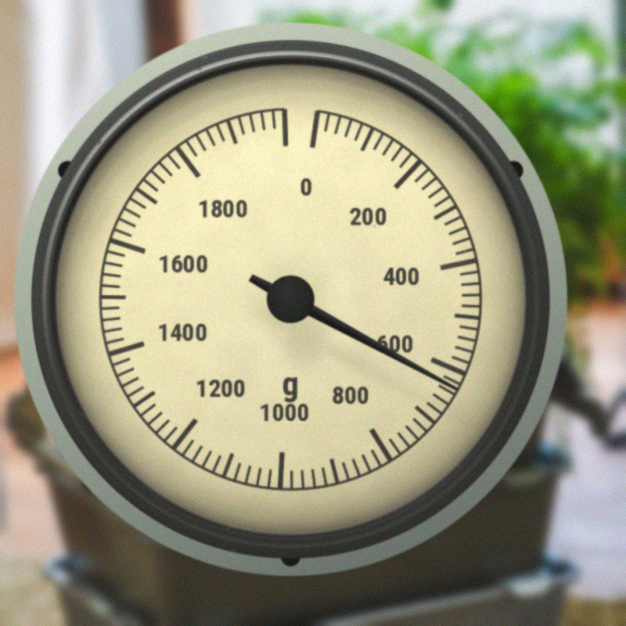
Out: 630
